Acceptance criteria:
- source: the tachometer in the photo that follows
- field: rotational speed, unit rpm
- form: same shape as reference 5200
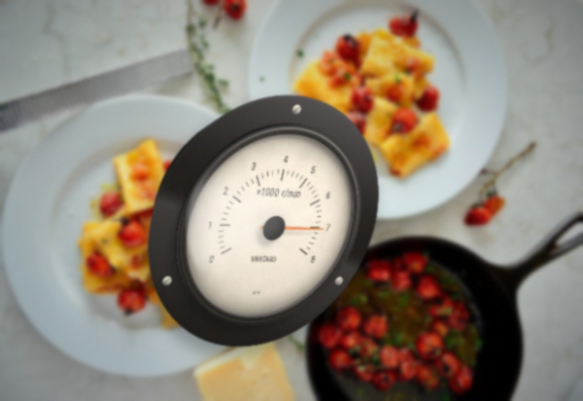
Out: 7000
